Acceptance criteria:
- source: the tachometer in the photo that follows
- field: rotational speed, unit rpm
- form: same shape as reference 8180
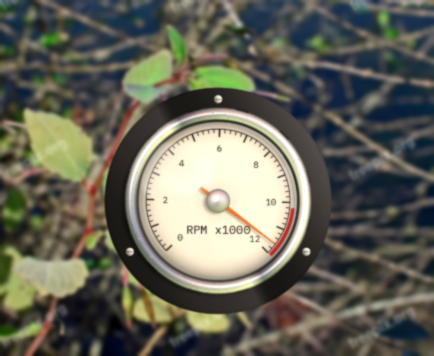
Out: 11600
